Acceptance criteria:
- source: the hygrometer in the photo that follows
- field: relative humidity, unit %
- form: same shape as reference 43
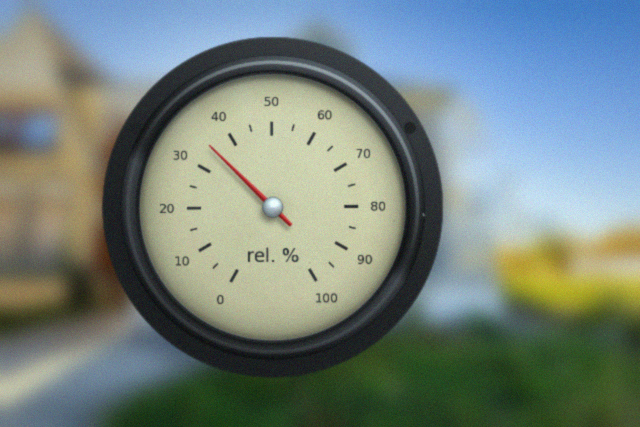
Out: 35
